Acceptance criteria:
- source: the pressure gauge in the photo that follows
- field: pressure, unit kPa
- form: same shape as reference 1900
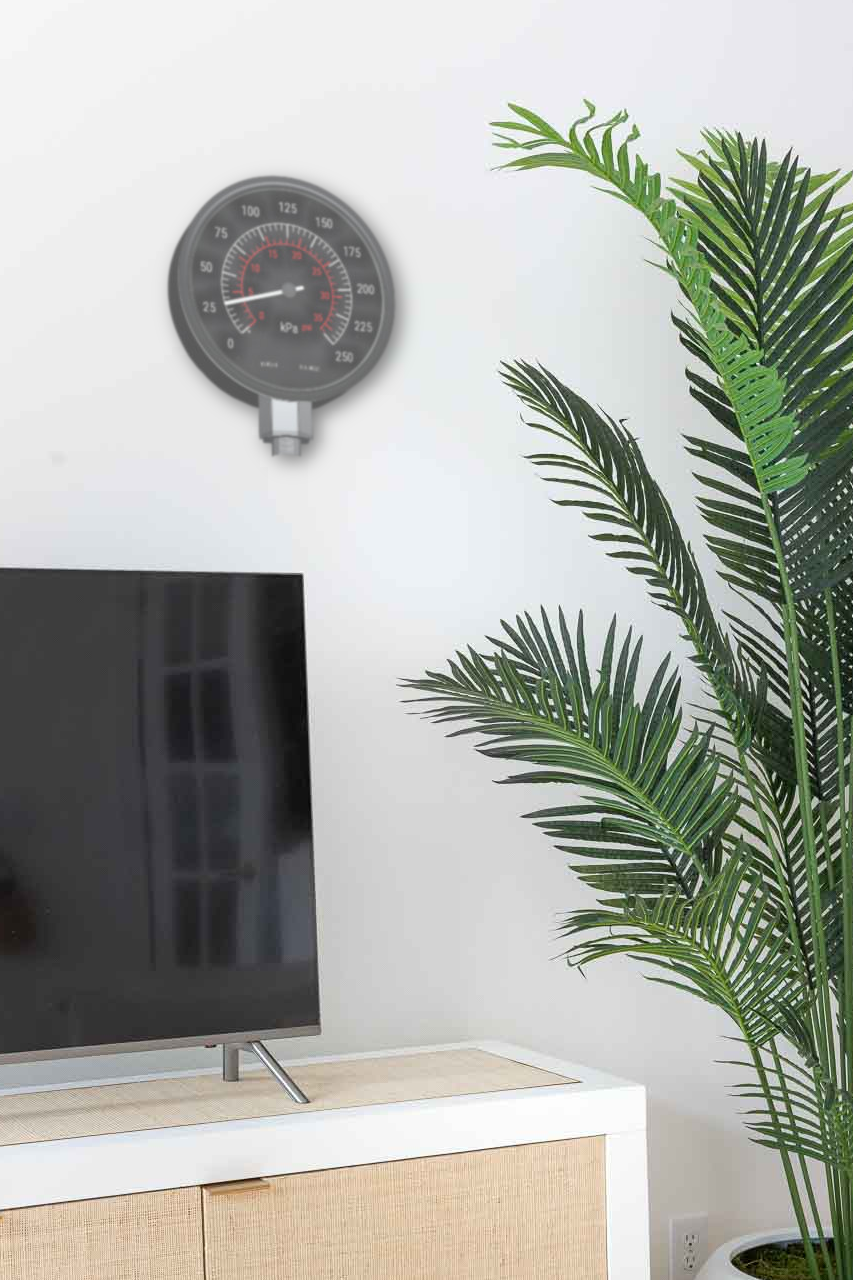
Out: 25
